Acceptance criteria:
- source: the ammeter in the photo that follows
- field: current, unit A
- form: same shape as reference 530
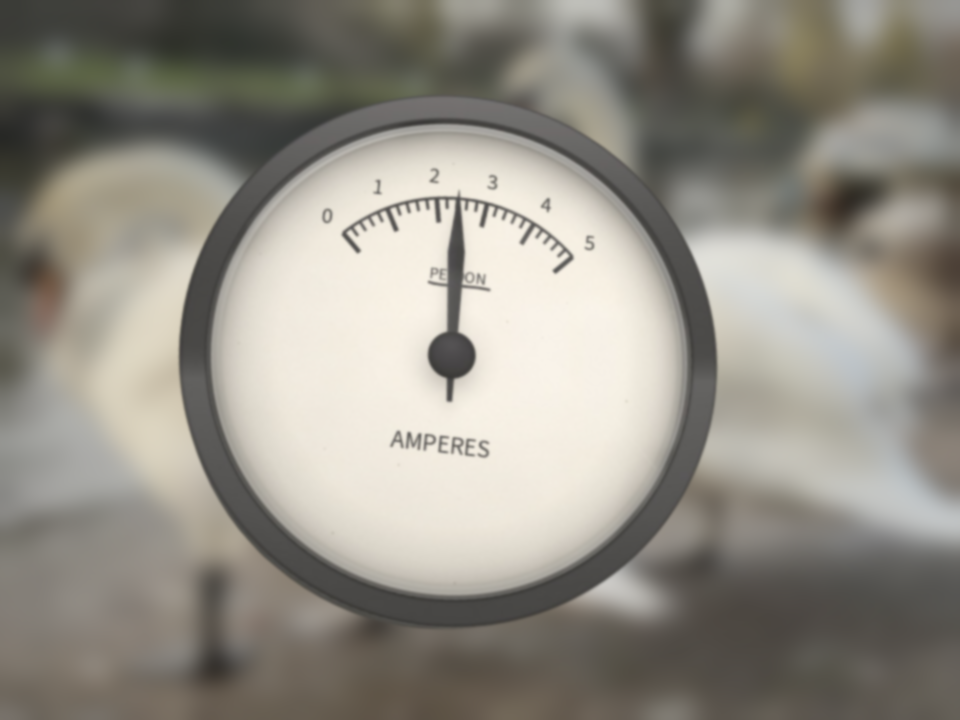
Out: 2.4
